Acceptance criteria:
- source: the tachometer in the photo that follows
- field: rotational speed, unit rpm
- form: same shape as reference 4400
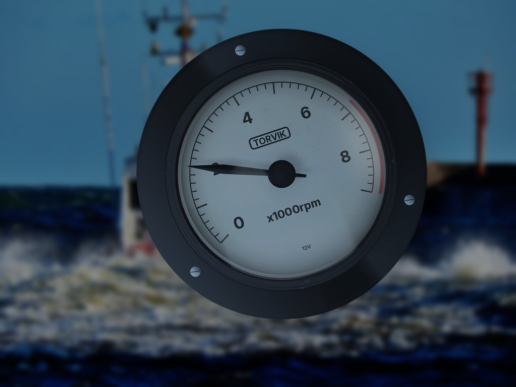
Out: 2000
